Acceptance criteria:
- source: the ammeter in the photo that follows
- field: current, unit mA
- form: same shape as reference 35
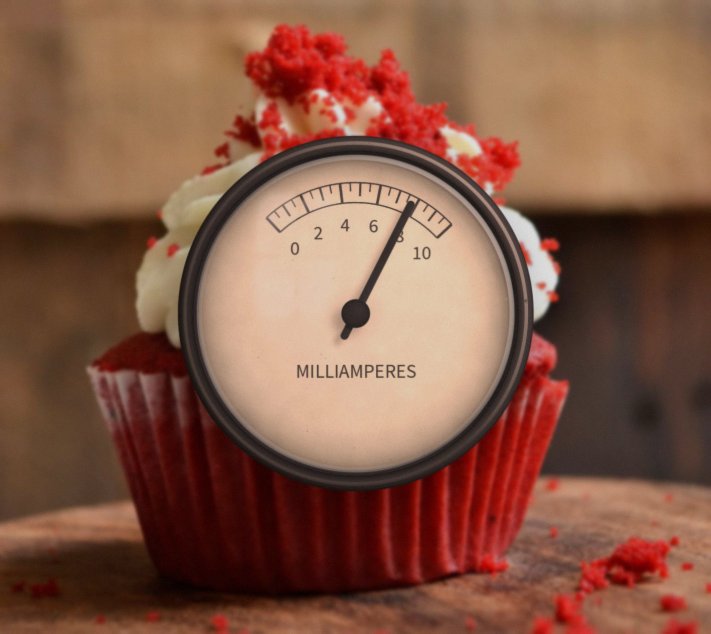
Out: 7.75
